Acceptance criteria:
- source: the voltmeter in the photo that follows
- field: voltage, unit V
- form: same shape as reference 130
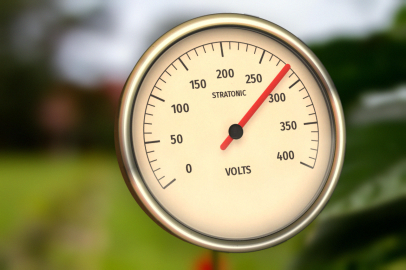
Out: 280
